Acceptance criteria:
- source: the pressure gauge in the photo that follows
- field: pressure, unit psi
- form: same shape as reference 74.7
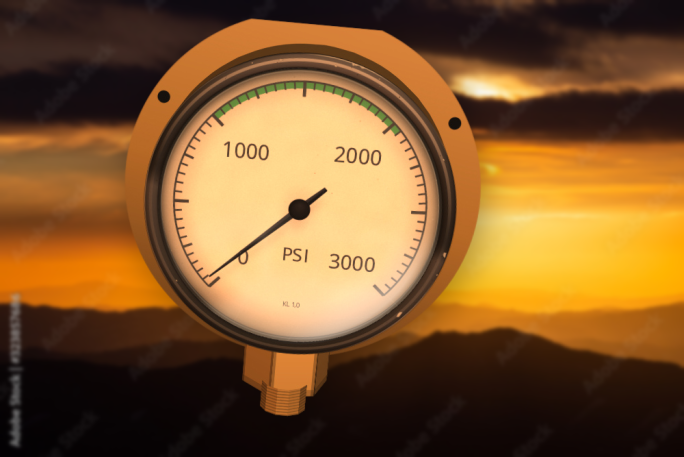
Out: 50
